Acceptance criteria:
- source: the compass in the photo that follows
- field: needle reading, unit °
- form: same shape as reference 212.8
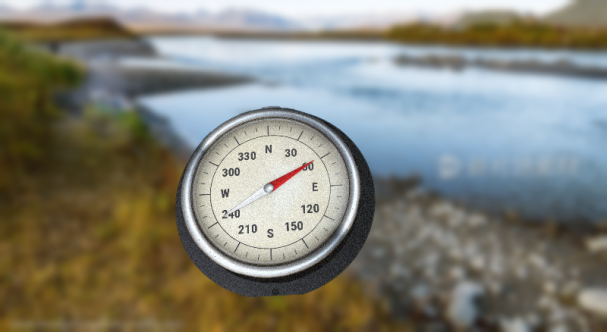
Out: 60
